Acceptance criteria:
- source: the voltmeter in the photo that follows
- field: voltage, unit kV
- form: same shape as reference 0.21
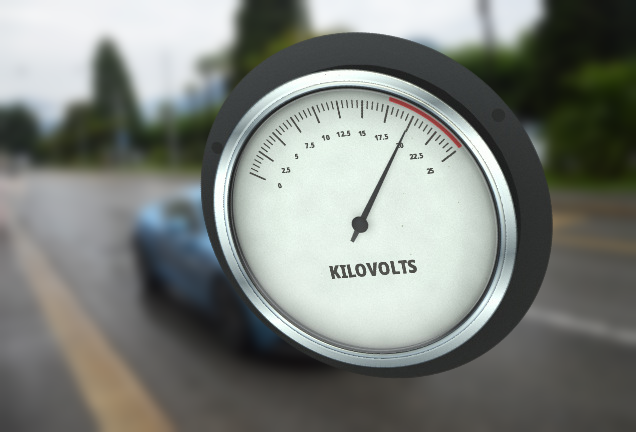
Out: 20
